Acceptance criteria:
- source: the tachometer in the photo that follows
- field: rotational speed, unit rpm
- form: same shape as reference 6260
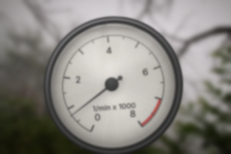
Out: 750
